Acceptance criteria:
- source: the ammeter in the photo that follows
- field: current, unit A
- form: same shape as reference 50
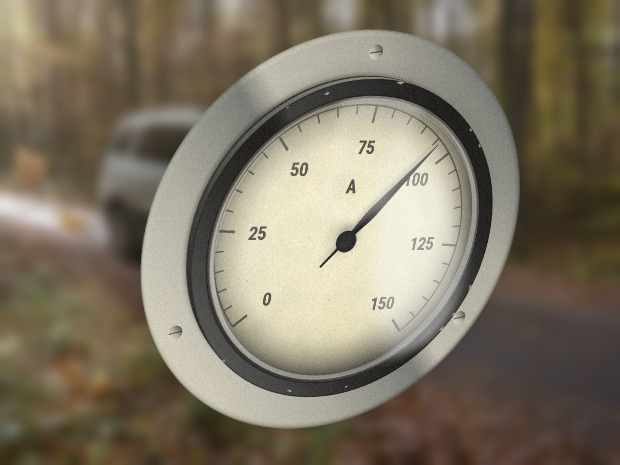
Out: 95
